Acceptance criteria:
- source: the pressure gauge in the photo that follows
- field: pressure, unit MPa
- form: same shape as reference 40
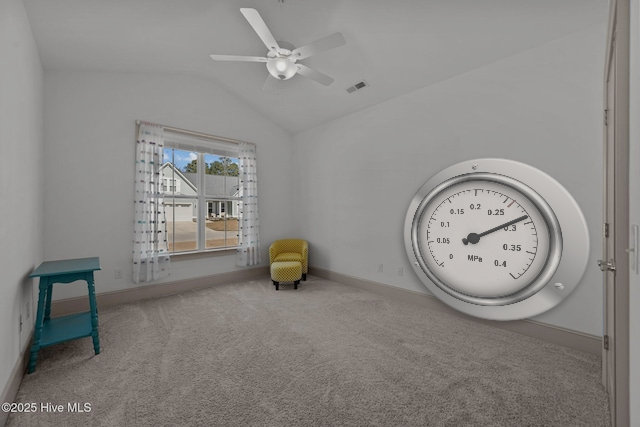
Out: 0.29
